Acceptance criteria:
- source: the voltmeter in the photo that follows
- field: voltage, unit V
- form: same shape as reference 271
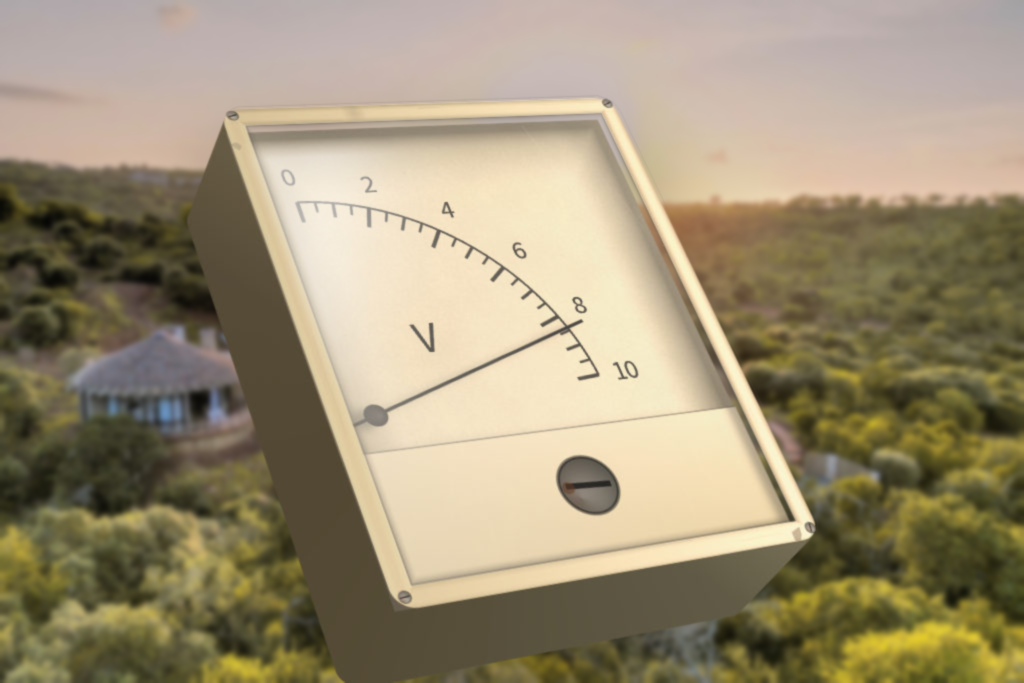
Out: 8.5
